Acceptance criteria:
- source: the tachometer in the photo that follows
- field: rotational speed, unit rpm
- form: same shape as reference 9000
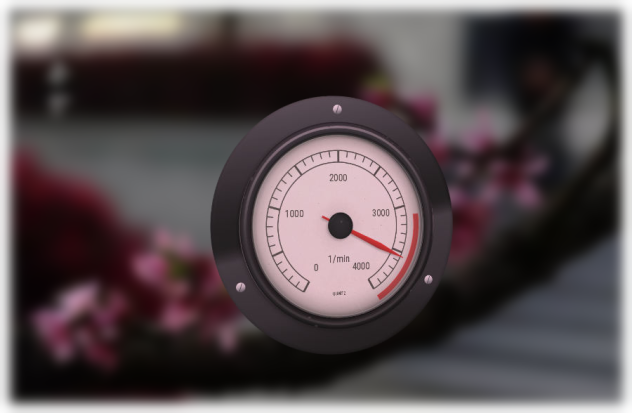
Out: 3550
